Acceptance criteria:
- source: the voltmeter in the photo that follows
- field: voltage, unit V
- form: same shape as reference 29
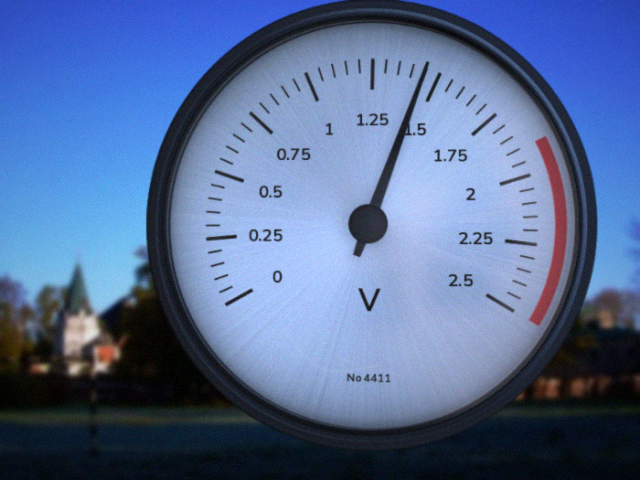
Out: 1.45
